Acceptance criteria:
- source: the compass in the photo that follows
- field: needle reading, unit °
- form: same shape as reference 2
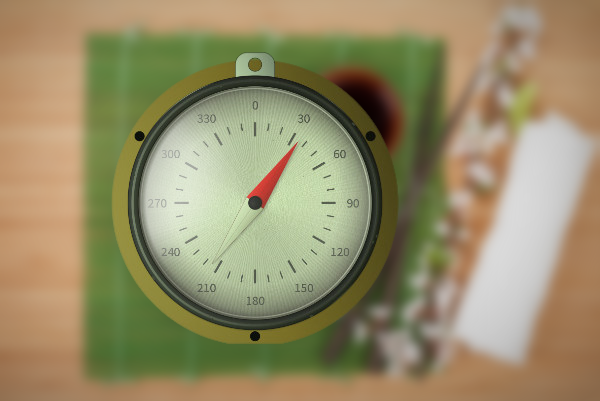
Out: 35
